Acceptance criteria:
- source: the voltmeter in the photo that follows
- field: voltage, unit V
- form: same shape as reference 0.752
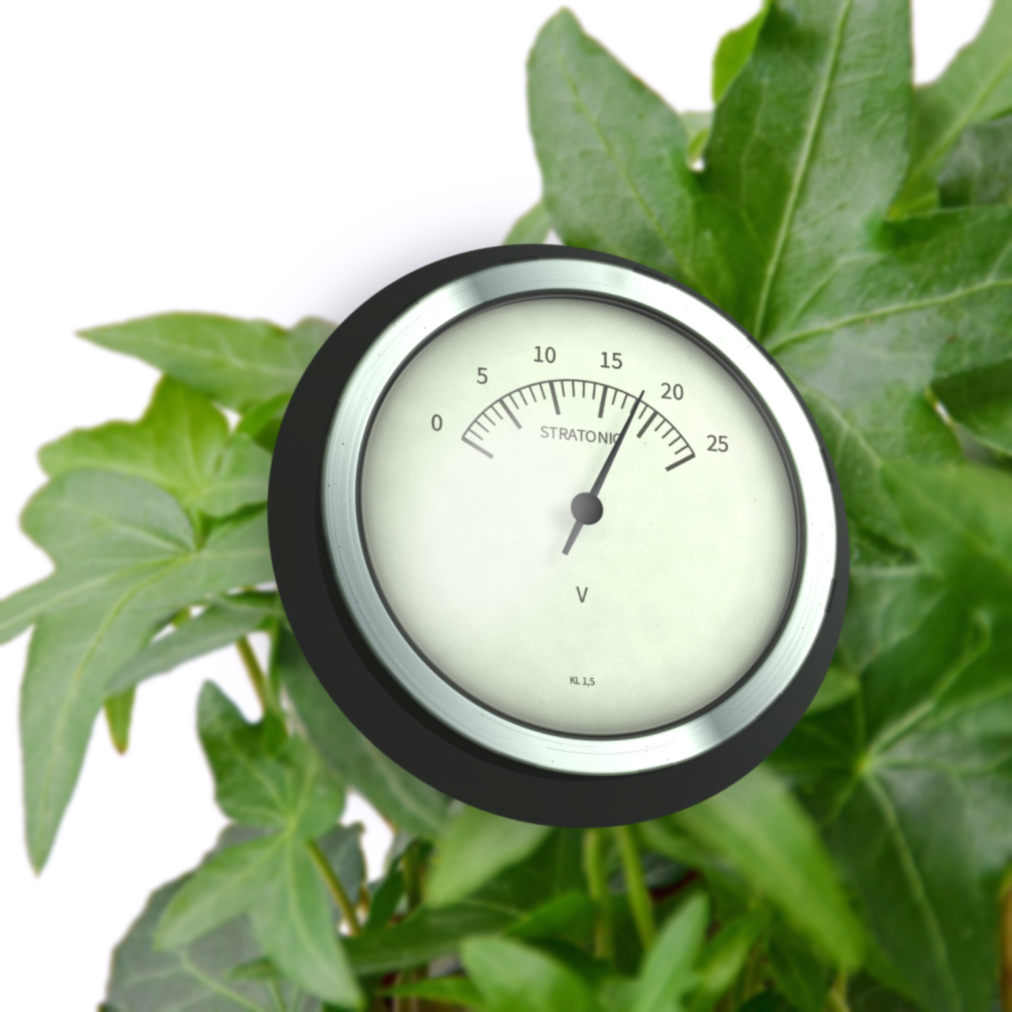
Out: 18
